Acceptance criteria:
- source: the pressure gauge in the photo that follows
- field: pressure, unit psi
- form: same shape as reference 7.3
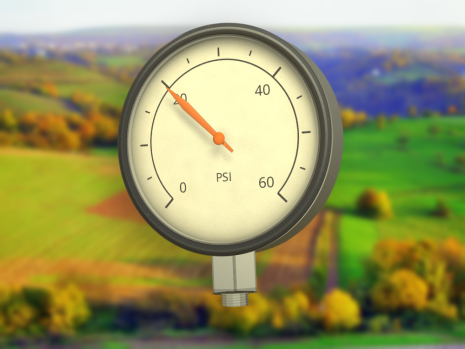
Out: 20
